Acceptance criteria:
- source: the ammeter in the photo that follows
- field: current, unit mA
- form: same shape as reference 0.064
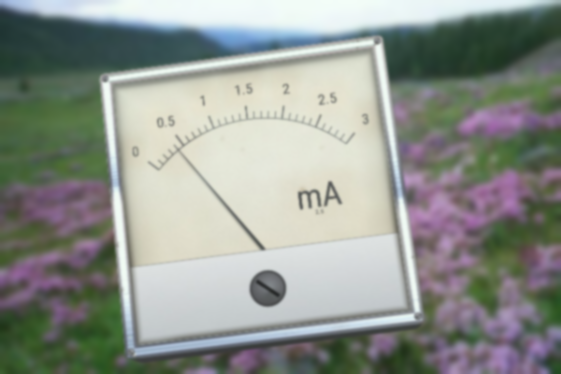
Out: 0.4
